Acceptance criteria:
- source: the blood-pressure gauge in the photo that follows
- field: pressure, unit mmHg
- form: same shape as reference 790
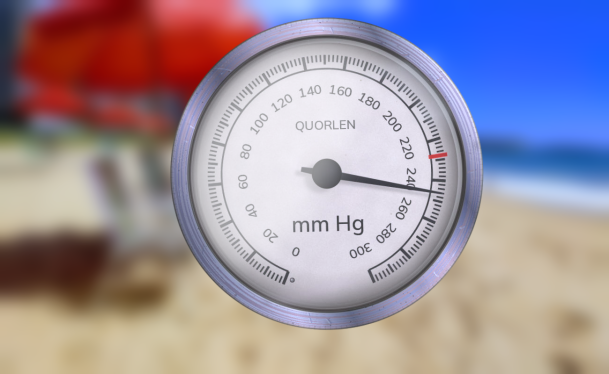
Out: 246
